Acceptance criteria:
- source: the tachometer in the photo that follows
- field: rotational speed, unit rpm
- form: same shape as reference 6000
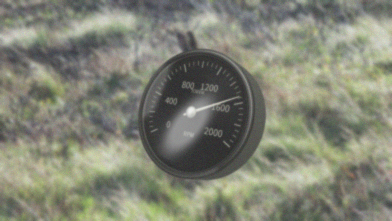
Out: 1550
